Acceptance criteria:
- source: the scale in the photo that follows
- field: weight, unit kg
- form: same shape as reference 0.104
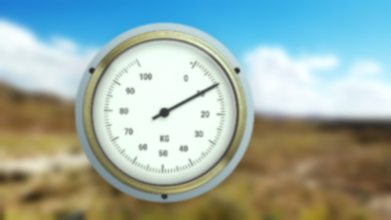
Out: 10
